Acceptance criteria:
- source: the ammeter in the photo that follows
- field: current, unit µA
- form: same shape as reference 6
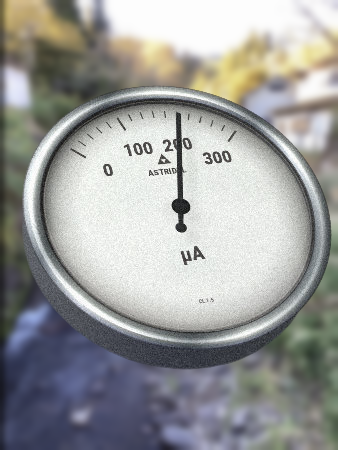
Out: 200
